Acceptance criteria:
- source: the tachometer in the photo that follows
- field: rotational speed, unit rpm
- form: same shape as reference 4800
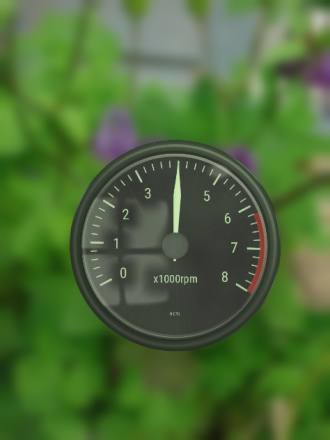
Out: 4000
